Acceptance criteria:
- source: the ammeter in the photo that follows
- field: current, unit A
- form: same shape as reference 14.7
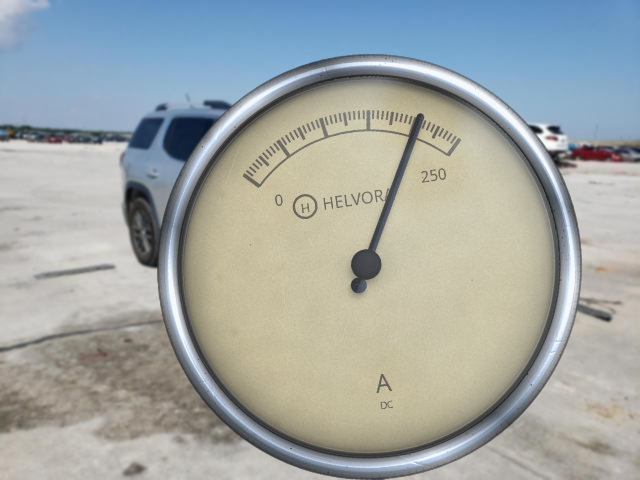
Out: 205
